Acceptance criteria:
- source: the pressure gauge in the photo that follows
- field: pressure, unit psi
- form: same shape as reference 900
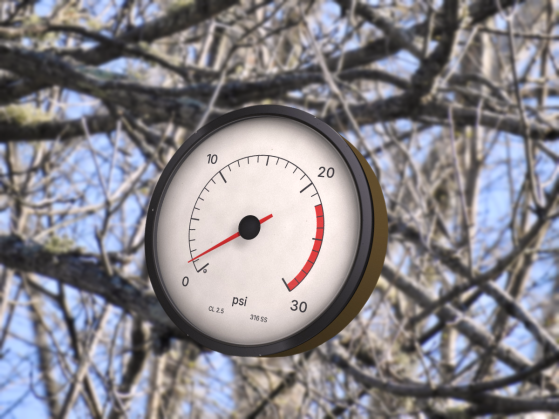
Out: 1
